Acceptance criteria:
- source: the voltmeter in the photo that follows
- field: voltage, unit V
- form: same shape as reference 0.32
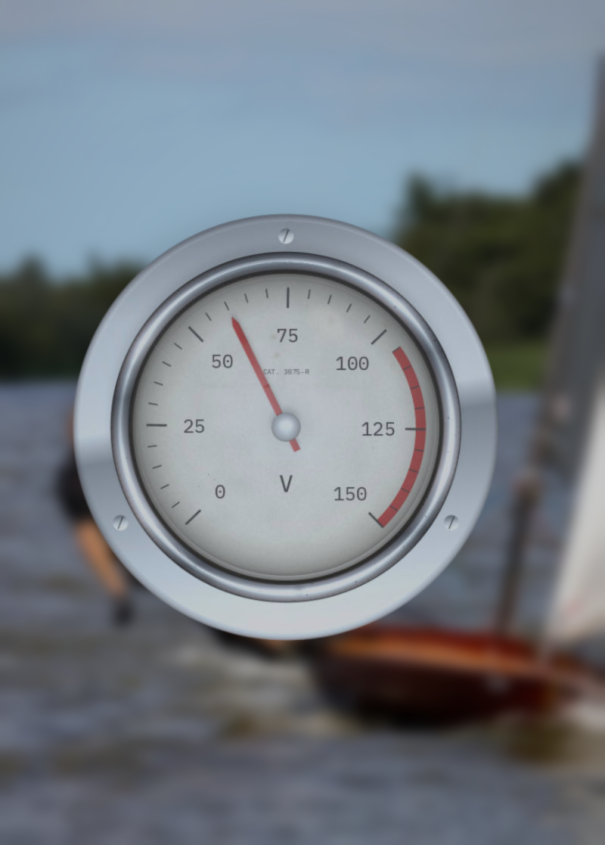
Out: 60
